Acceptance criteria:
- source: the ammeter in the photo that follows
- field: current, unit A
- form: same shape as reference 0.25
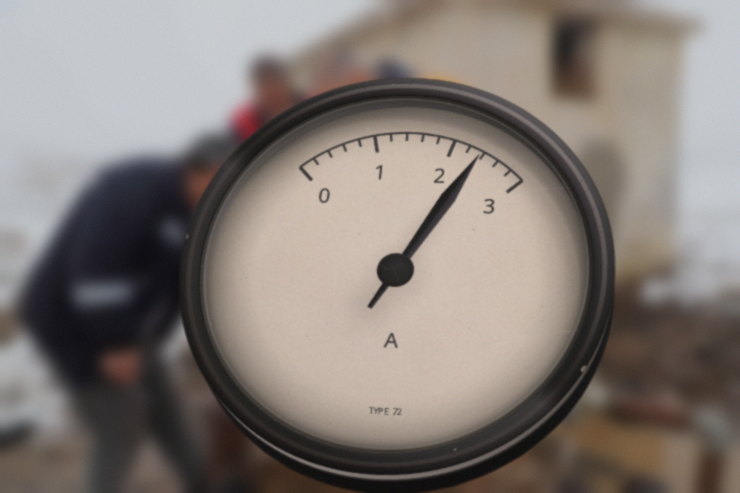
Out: 2.4
